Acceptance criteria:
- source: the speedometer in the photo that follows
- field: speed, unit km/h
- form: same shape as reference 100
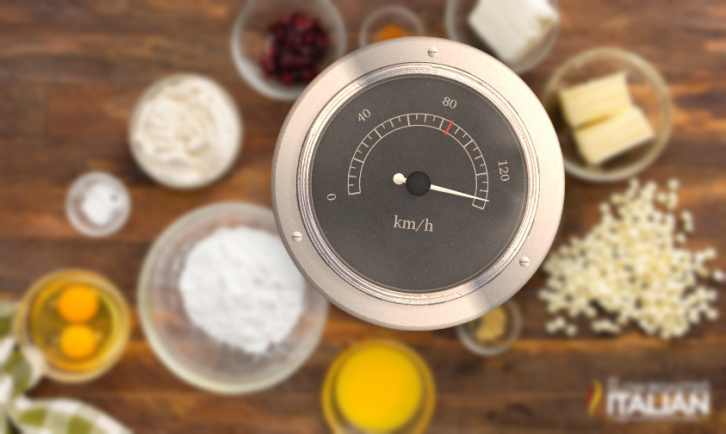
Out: 135
